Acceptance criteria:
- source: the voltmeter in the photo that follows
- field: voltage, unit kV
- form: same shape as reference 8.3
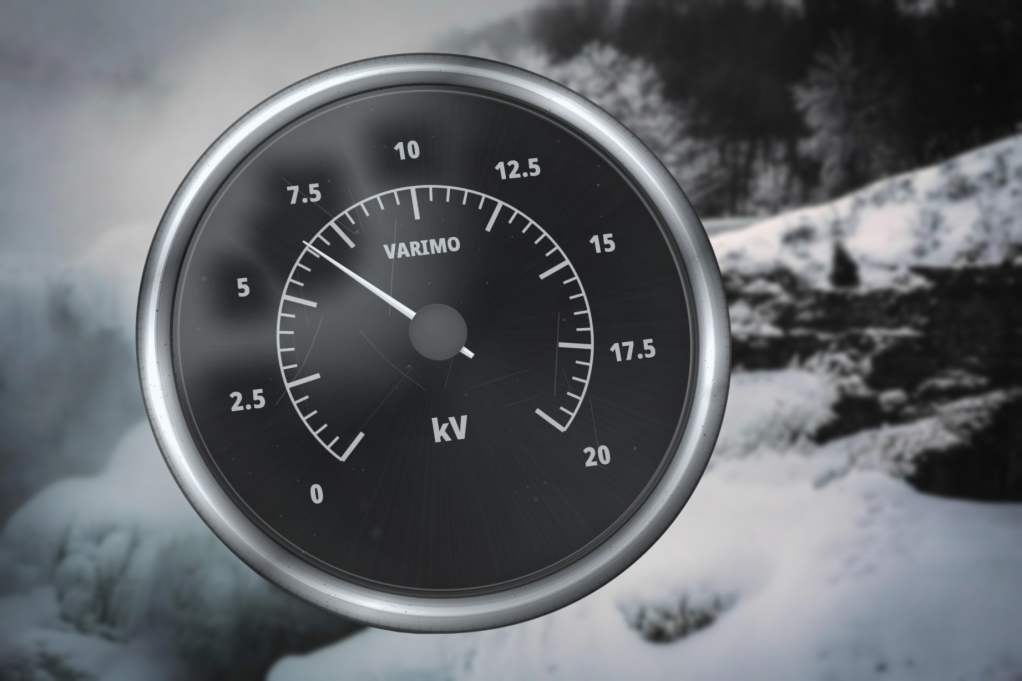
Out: 6.5
